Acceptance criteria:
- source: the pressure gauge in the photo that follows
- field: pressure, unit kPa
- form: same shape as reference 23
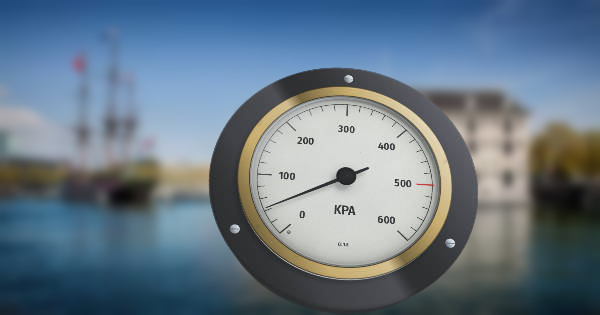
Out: 40
